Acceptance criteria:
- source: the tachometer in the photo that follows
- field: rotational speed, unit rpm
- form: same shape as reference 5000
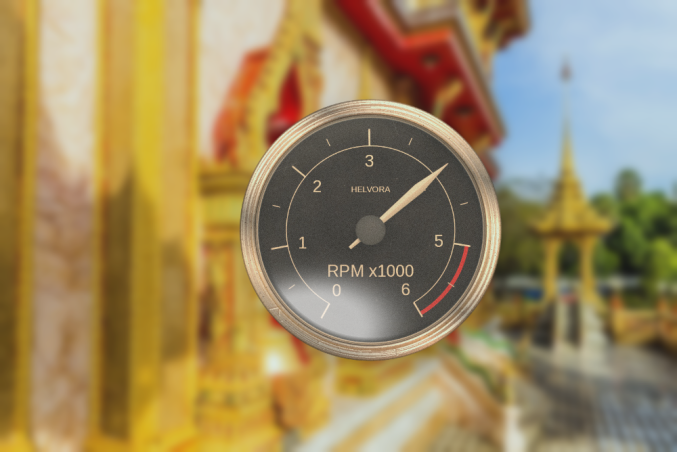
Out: 4000
